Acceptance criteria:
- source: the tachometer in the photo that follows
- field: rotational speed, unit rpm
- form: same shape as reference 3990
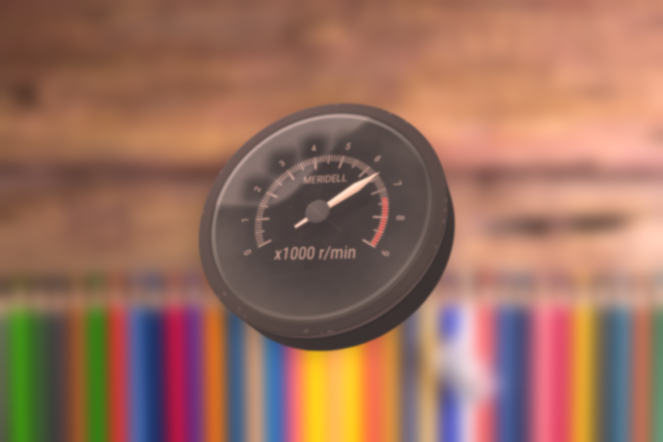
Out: 6500
